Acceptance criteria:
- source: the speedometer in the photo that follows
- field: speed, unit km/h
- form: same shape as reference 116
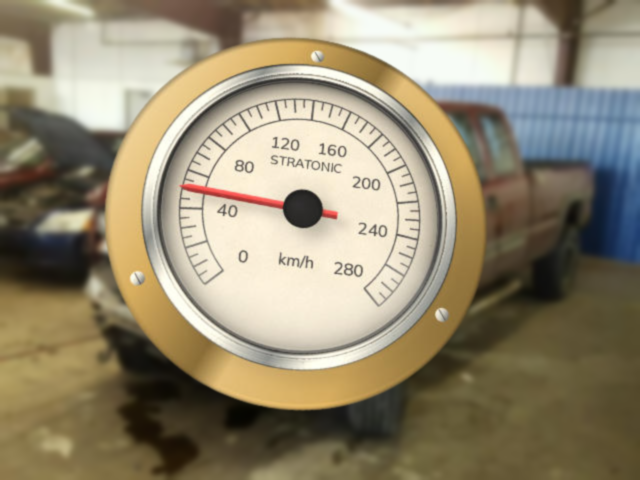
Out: 50
